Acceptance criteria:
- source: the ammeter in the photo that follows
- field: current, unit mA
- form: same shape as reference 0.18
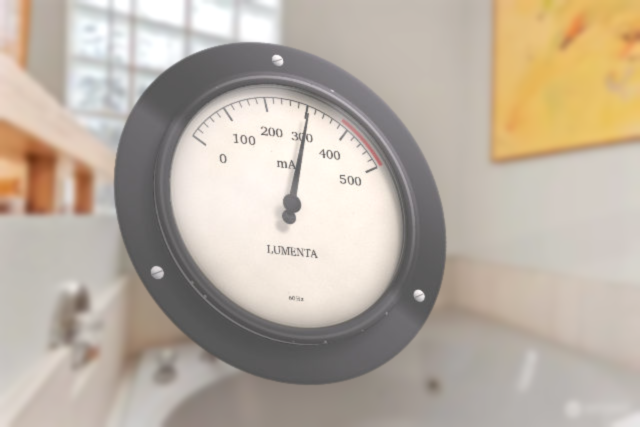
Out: 300
